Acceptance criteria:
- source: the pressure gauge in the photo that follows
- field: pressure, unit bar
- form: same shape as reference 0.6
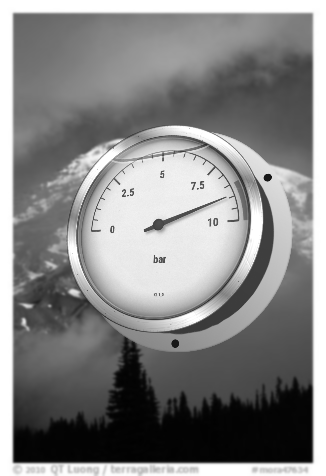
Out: 9
